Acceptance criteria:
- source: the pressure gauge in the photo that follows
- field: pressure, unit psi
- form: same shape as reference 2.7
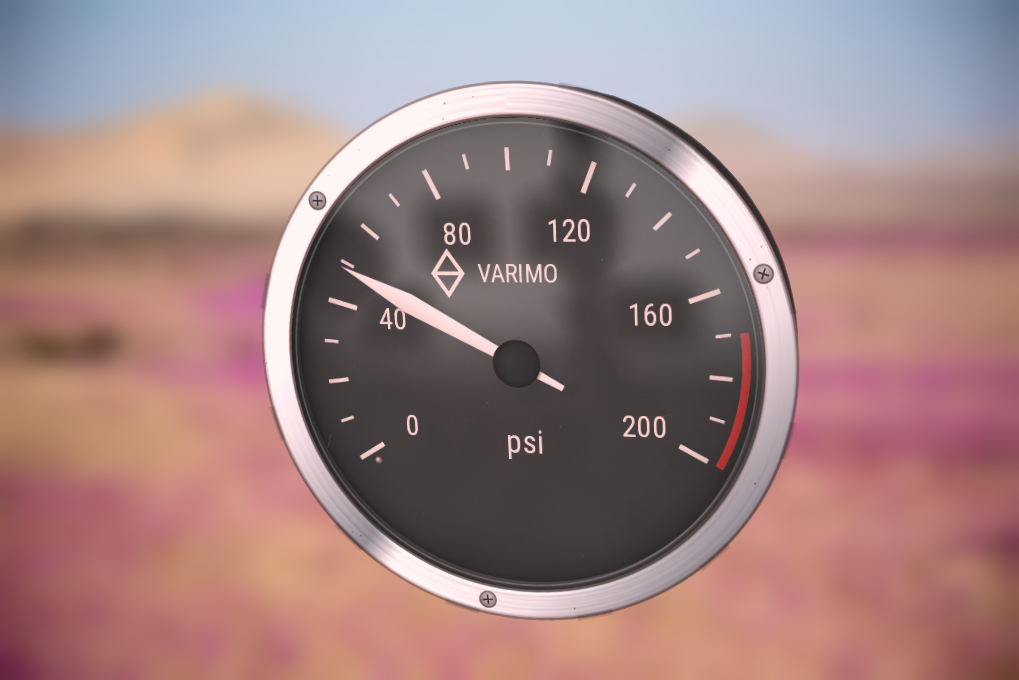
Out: 50
